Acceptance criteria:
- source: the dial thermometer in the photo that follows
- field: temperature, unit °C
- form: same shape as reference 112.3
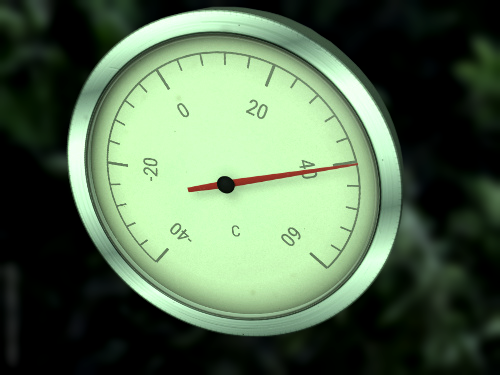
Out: 40
